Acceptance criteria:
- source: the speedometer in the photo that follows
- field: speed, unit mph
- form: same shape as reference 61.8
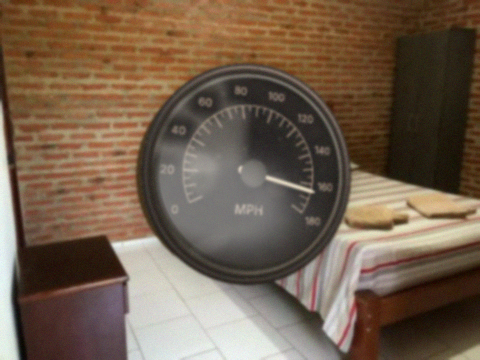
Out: 165
